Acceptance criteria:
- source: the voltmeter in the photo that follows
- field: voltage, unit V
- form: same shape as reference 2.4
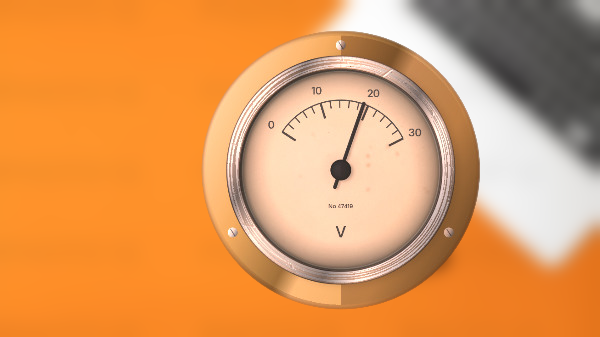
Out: 19
